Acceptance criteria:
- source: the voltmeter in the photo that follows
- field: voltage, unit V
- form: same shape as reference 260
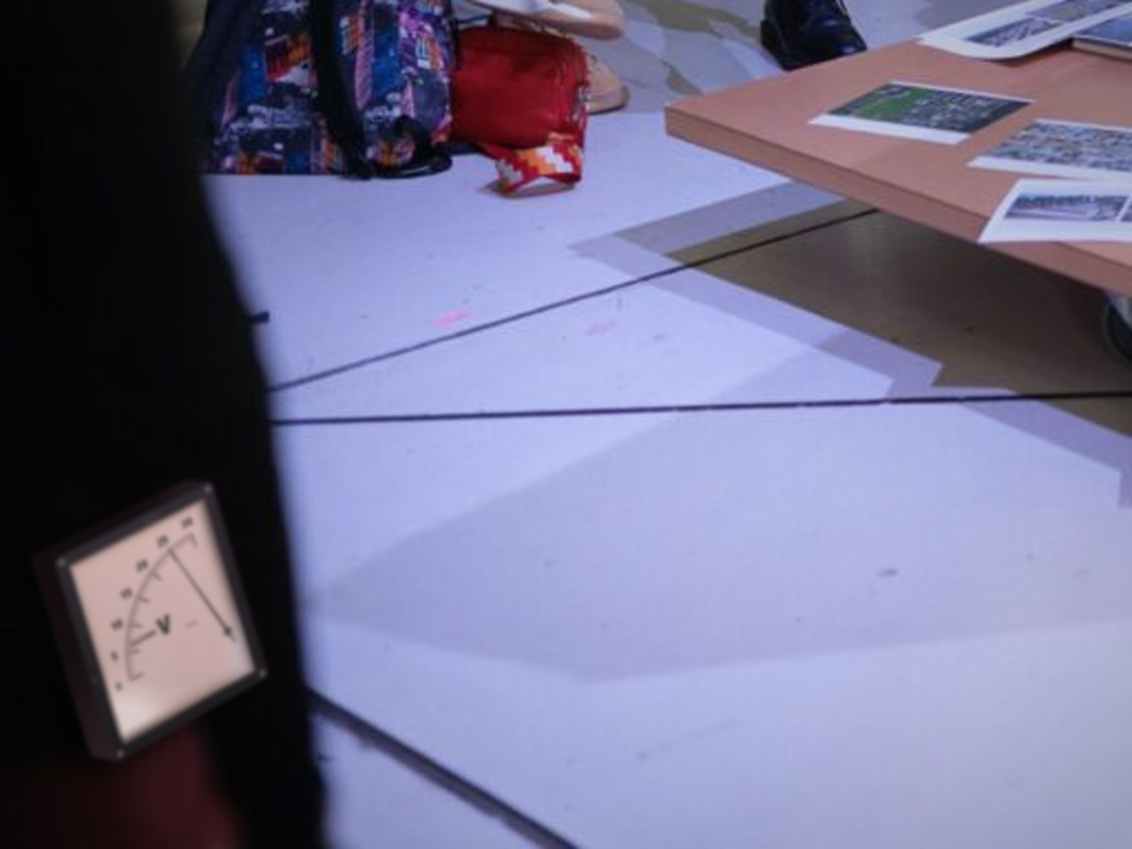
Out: 25
